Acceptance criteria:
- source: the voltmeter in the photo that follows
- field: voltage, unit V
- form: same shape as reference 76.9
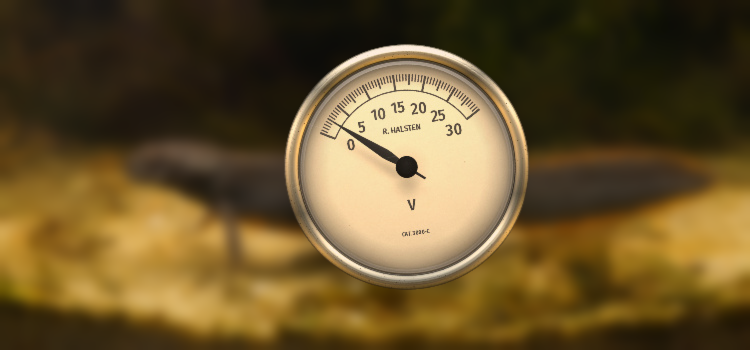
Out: 2.5
